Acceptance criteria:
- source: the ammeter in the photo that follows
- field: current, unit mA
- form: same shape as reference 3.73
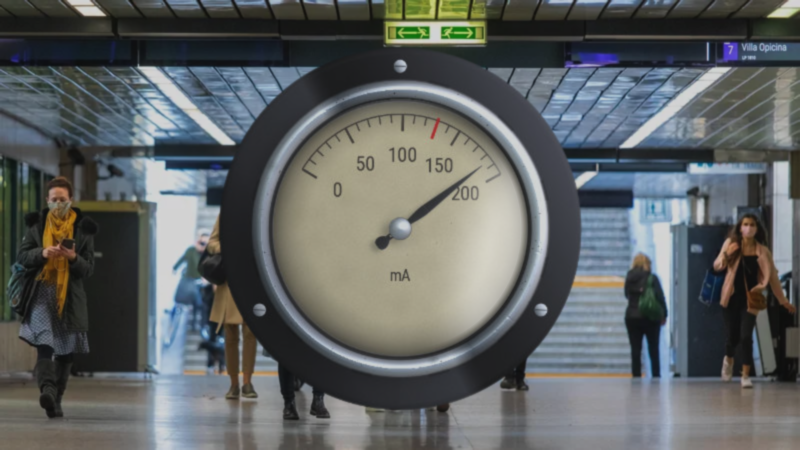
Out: 185
